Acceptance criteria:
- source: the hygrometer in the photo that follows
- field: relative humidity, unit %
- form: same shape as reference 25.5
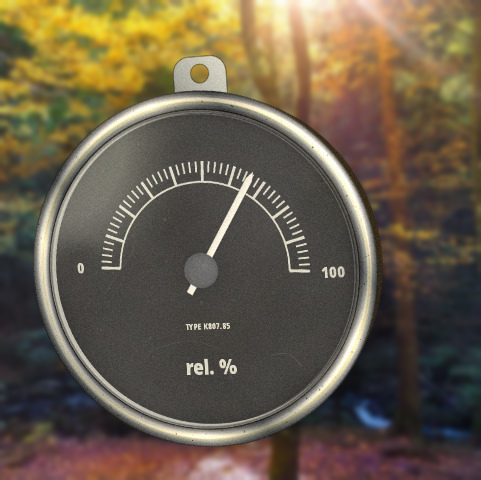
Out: 66
